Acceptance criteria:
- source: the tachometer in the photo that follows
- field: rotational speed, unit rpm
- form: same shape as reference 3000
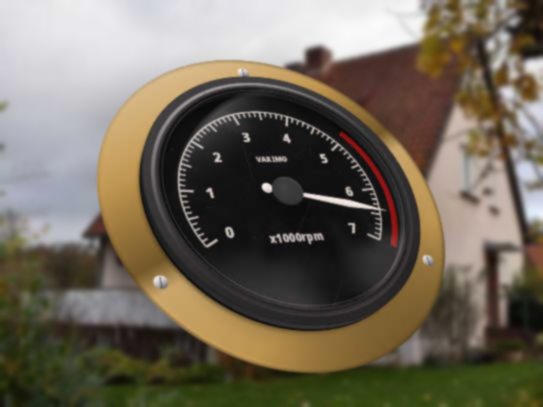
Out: 6500
